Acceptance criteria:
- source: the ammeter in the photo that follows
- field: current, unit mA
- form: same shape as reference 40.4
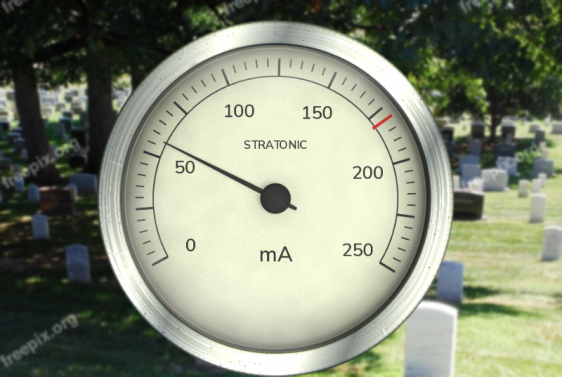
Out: 57.5
